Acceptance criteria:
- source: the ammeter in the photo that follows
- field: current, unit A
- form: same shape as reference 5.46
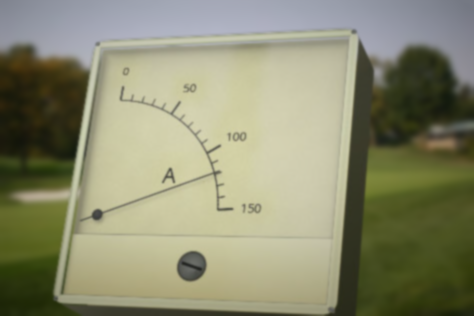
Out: 120
